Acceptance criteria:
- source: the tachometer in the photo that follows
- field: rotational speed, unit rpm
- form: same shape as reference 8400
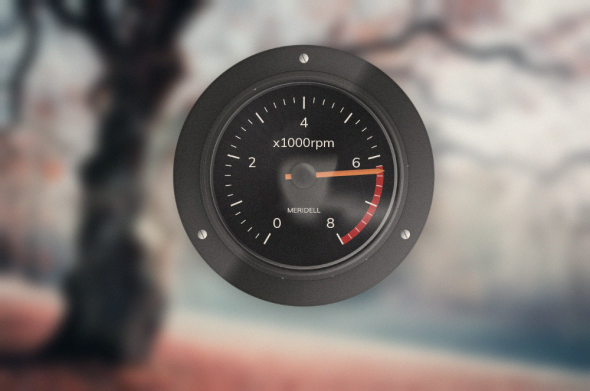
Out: 6300
